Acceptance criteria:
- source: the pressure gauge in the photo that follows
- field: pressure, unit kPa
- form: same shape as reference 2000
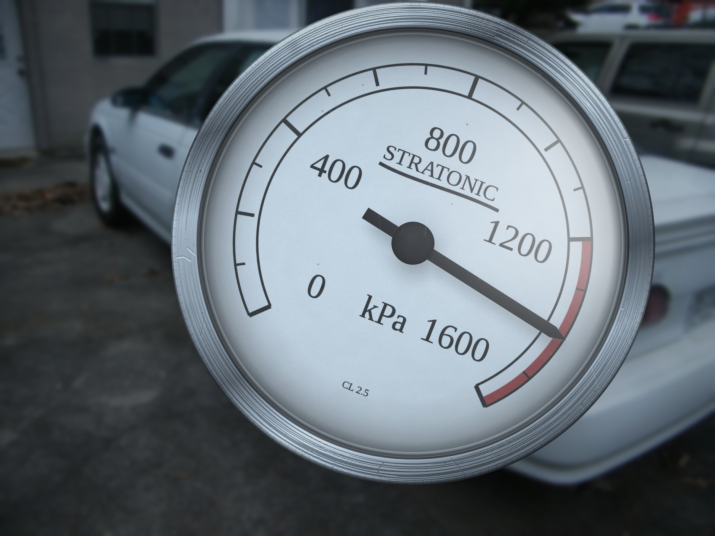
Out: 1400
